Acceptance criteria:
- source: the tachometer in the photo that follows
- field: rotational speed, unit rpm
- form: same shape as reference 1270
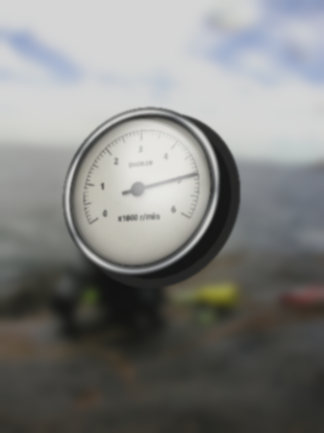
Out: 5000
